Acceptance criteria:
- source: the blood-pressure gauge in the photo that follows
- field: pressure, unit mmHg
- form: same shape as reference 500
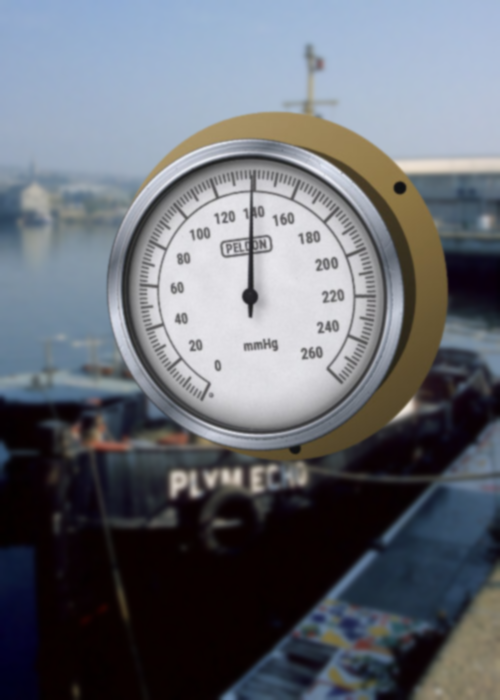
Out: 140
